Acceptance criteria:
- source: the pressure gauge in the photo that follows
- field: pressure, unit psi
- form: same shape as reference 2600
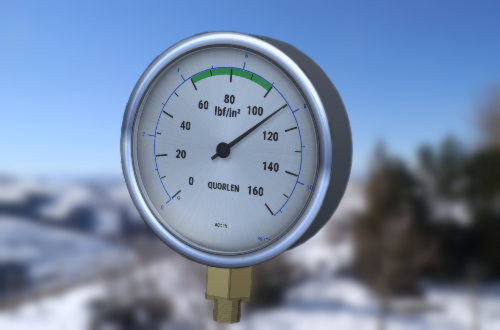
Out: 110
